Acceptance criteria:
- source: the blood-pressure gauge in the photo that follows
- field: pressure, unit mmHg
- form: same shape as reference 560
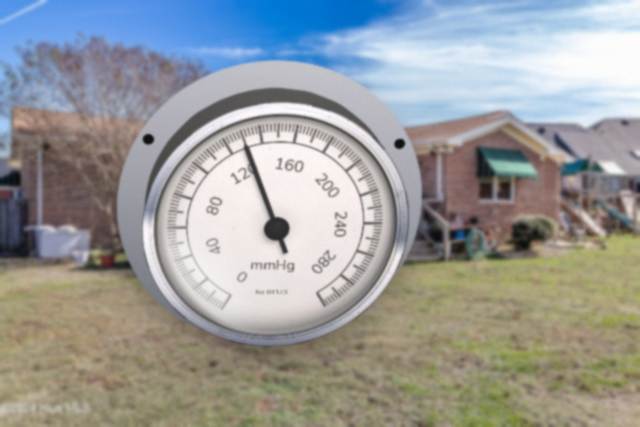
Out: 130
